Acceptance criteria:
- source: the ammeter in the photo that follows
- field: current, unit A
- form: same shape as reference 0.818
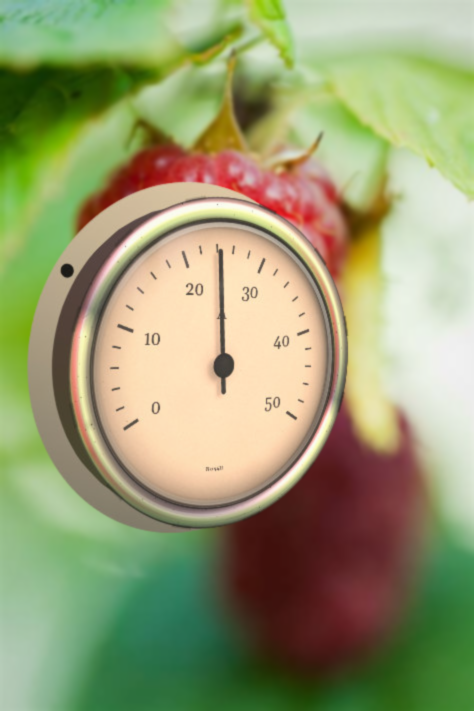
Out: 24
